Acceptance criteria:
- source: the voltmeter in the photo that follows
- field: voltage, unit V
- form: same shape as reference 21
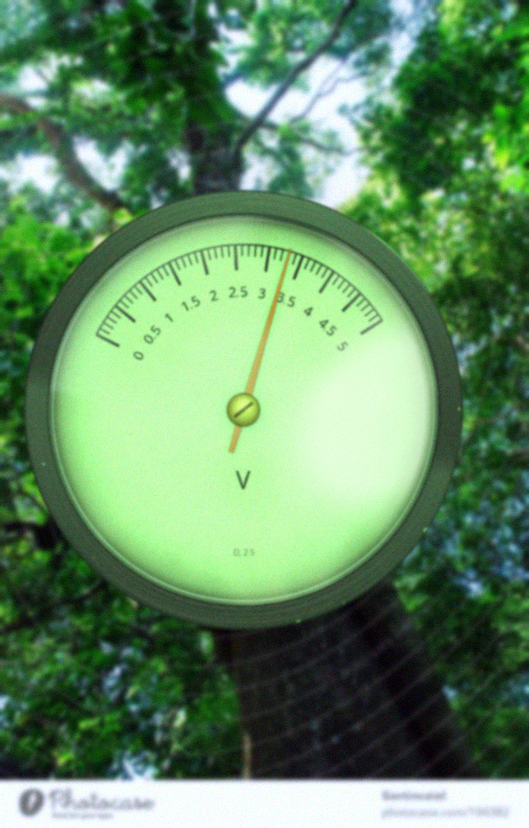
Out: 3.3
